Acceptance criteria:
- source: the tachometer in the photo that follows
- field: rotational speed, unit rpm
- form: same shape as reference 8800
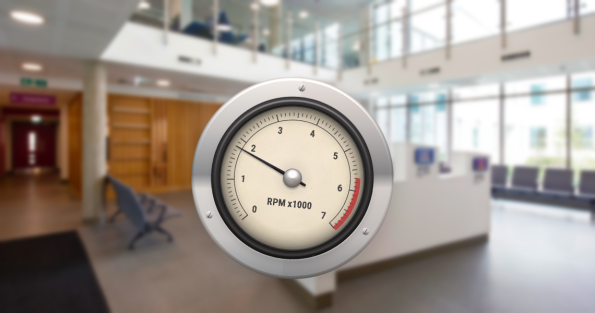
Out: 1800
